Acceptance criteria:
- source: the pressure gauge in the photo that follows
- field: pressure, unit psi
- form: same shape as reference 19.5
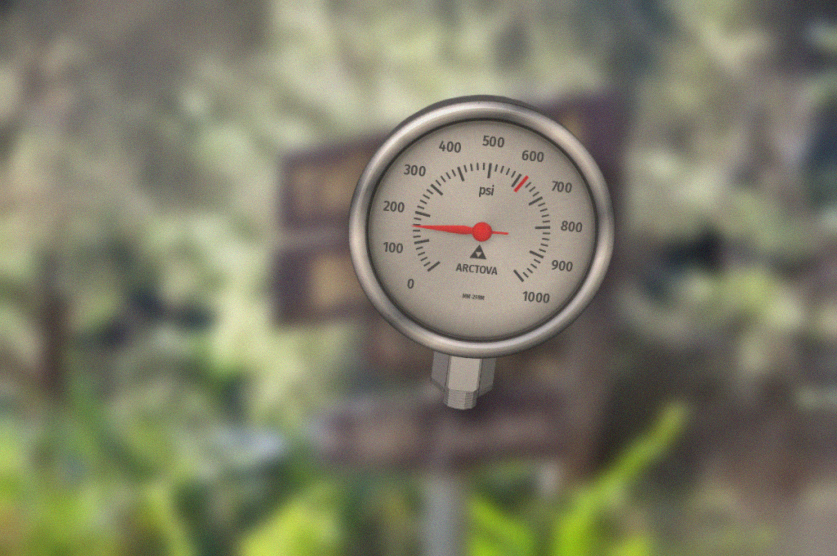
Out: 160
